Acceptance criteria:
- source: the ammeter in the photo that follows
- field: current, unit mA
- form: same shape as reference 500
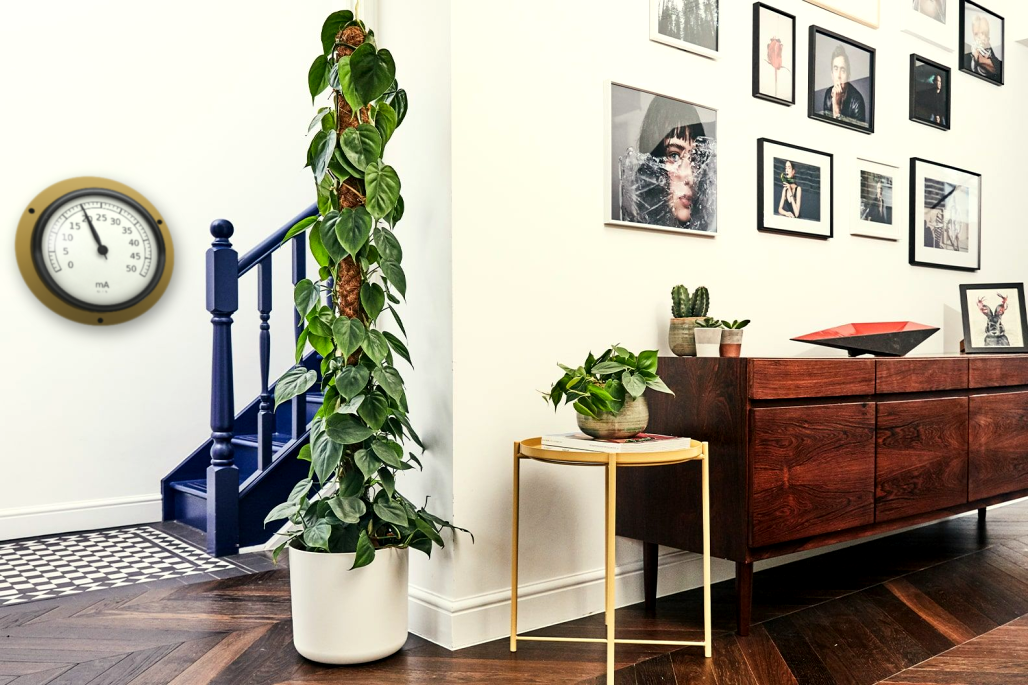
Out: 20
